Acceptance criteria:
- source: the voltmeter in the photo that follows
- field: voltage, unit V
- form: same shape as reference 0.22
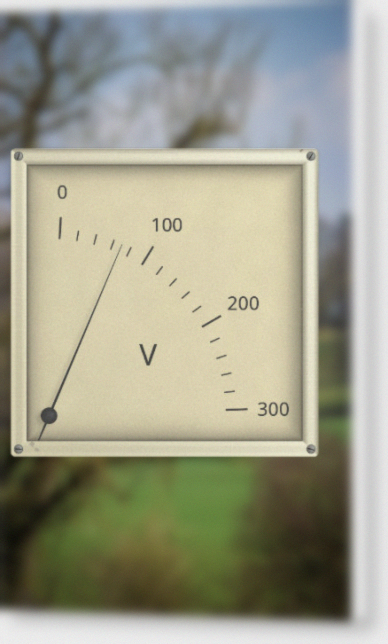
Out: 70
